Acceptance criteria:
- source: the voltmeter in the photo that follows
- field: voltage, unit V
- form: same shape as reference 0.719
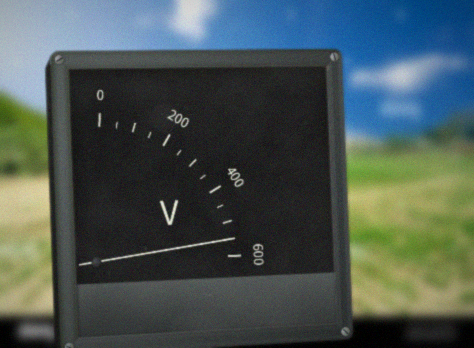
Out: 550
